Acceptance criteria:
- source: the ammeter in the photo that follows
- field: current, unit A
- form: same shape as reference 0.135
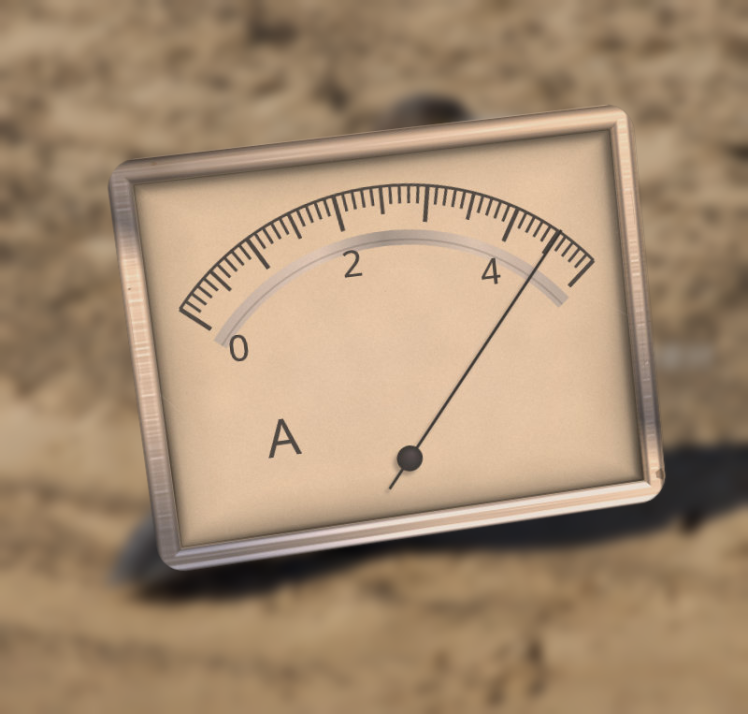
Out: 4.5
